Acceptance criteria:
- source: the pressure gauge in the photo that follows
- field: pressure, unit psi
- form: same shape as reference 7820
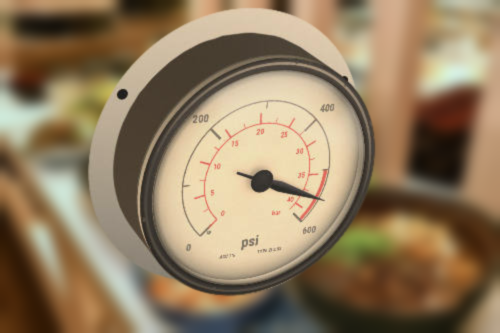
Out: 550
